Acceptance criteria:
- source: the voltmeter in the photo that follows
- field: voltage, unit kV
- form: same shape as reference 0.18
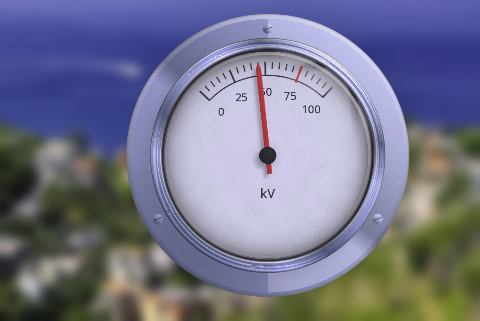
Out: 45
